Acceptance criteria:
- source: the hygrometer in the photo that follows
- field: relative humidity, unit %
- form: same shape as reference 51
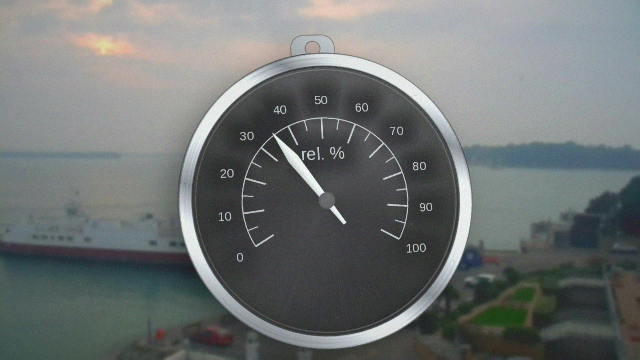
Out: 35
